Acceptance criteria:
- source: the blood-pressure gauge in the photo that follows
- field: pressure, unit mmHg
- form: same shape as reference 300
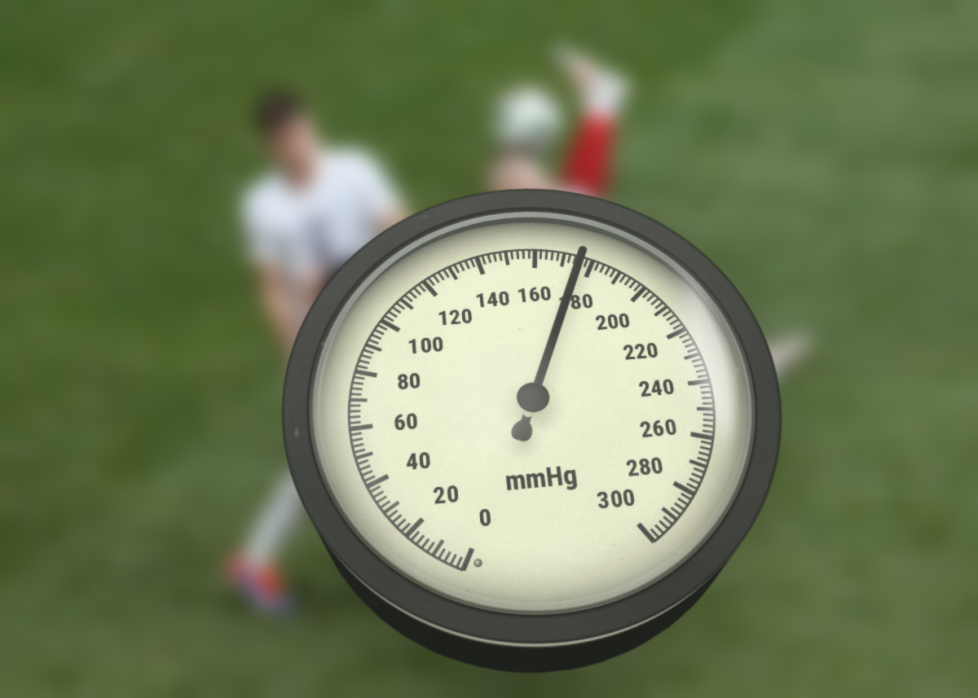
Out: 176
